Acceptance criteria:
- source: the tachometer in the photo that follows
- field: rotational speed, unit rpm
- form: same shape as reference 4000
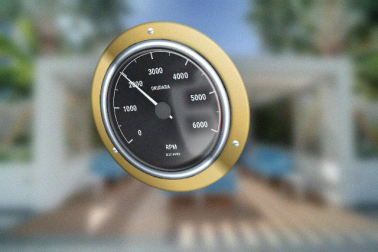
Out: 2000
